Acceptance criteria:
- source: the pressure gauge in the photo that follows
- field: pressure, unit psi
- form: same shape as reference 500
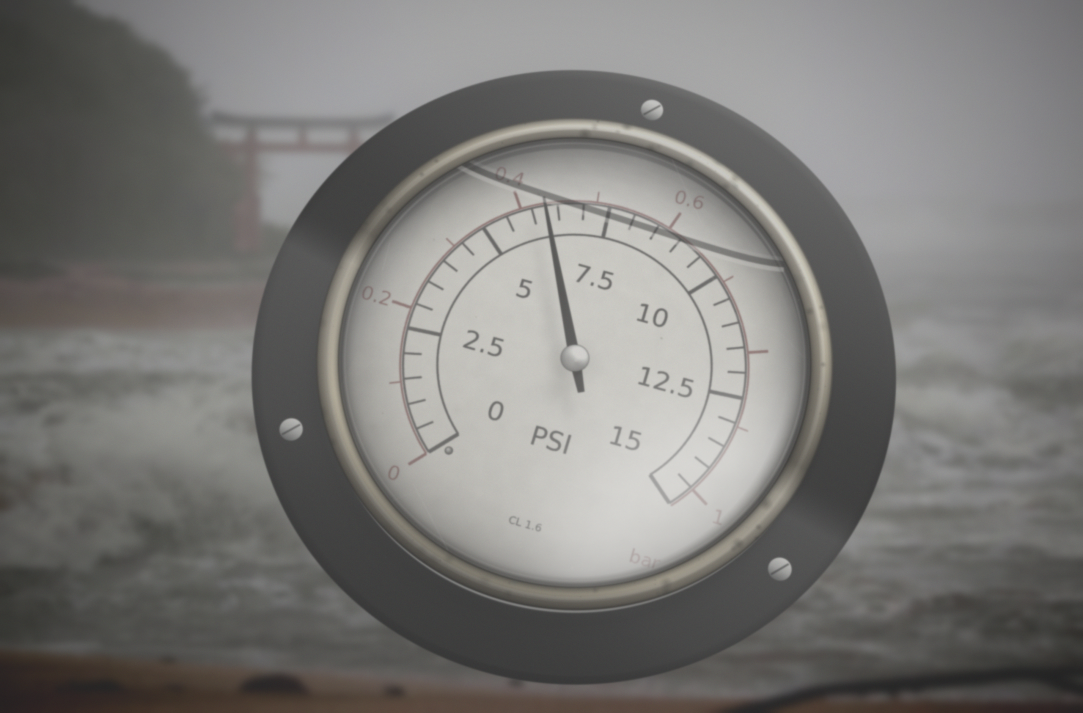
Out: 6.25
